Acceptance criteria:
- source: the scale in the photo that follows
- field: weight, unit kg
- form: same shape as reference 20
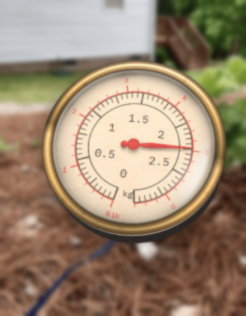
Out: 2.25
